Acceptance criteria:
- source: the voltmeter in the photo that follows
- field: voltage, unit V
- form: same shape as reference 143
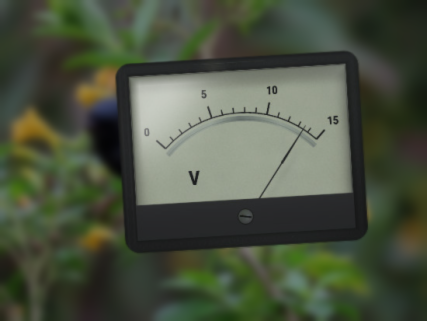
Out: 13.5
